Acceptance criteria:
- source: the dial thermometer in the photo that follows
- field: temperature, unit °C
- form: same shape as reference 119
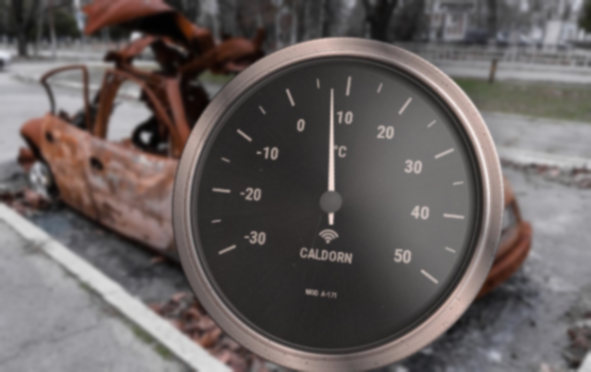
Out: 7.5
